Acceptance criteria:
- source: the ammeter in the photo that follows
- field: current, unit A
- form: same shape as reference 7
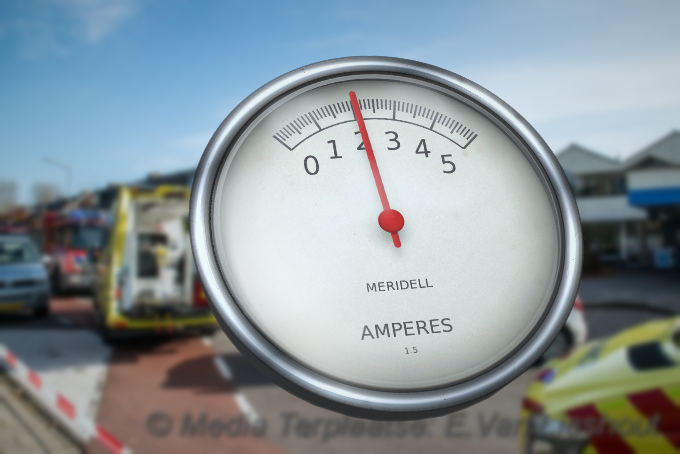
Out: 2
